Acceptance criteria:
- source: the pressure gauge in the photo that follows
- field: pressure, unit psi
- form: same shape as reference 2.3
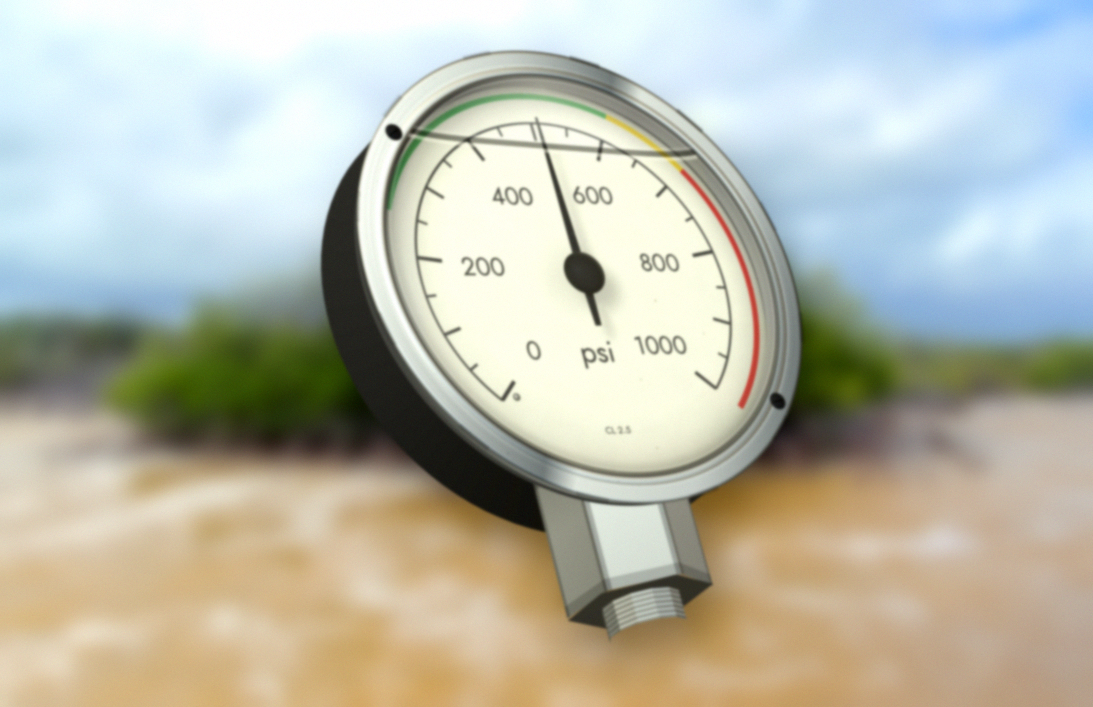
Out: 500
